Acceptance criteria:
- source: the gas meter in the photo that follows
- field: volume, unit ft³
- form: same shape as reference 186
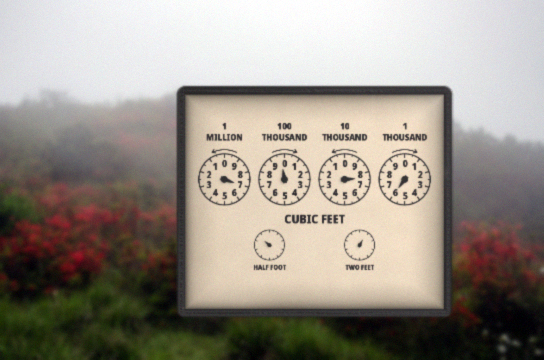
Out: 697600
